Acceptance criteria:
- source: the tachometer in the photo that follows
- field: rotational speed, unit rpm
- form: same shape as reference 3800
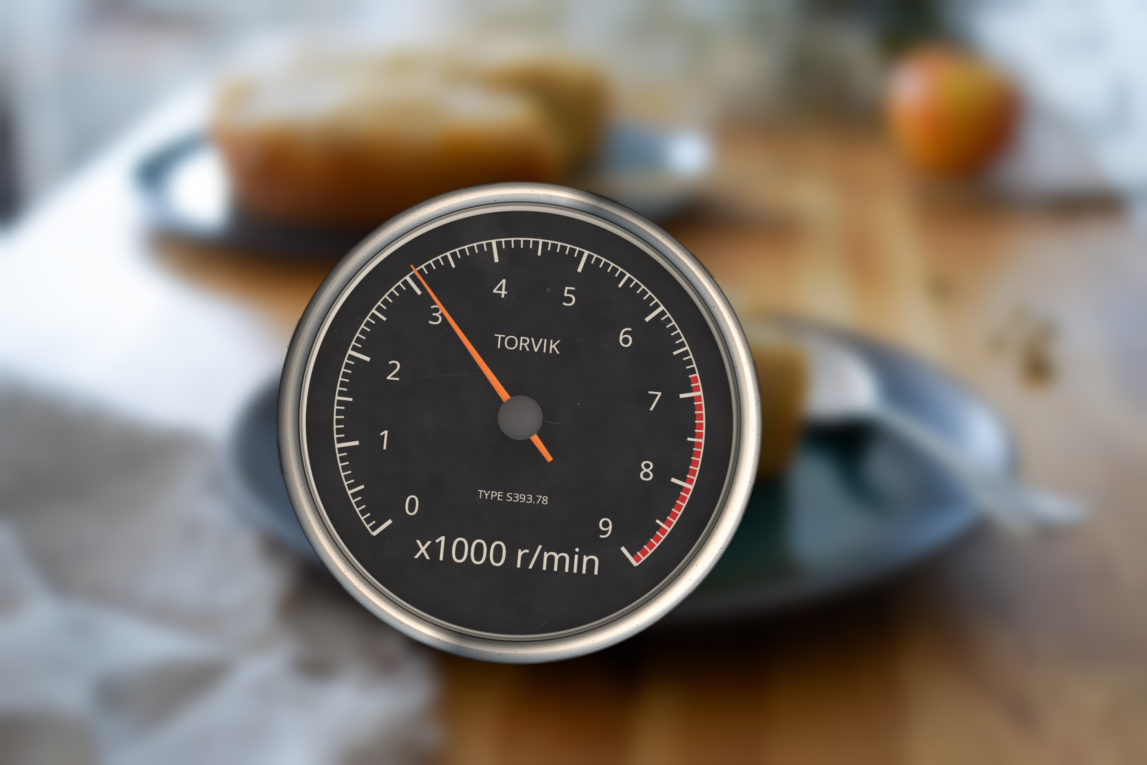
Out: 3100
